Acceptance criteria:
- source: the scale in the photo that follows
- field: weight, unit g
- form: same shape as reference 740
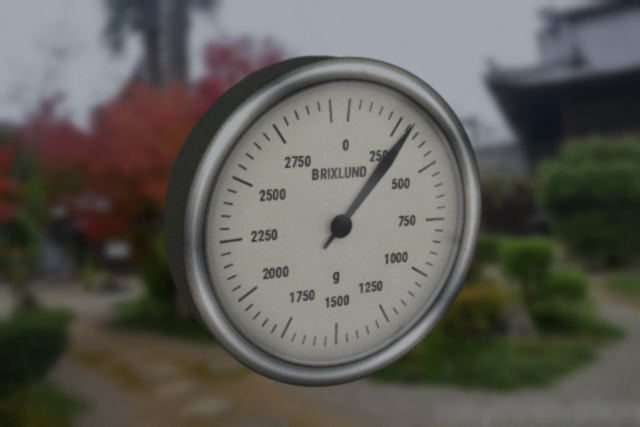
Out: 300
